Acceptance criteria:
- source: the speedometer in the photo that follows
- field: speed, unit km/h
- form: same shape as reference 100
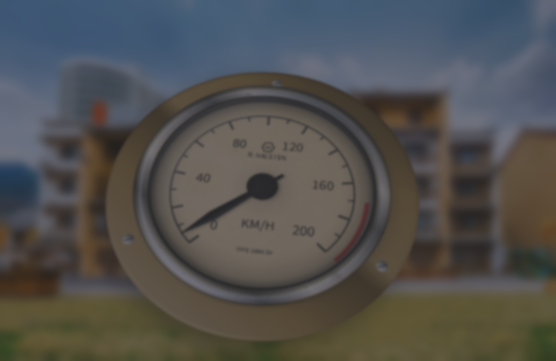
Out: 5
